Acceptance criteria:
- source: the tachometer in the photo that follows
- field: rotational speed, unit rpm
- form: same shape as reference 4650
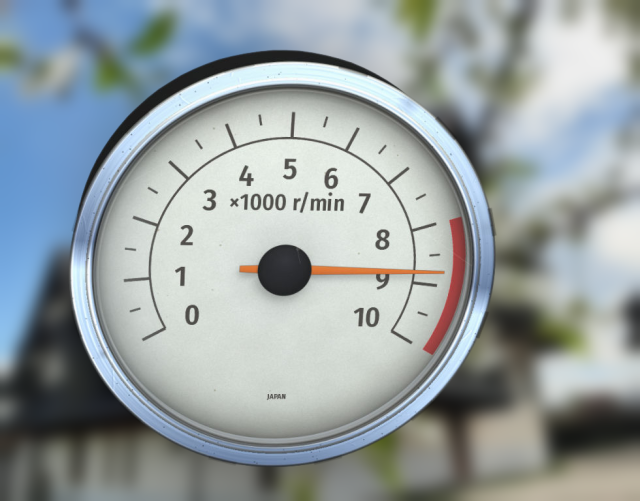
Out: 8750
